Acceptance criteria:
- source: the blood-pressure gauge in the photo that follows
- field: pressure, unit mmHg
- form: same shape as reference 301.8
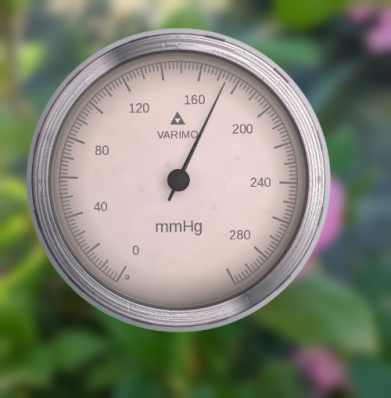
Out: 174
